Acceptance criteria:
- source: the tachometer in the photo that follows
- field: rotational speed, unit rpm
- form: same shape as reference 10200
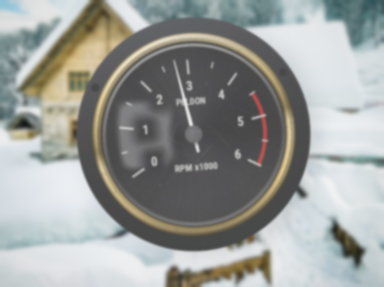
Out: 2750
